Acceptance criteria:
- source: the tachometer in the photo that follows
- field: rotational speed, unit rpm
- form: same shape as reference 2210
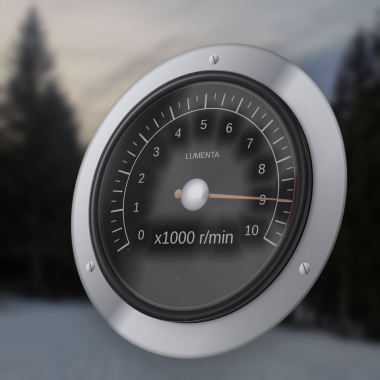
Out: 9000
